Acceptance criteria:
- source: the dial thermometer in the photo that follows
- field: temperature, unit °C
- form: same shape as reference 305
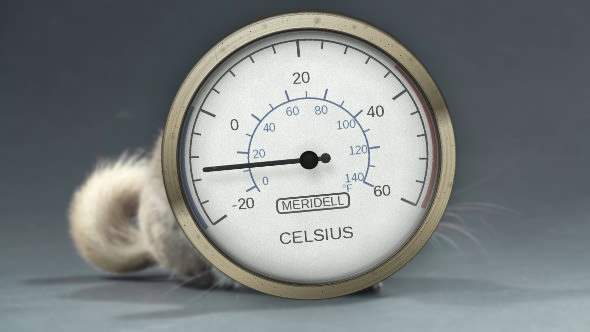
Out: -10
